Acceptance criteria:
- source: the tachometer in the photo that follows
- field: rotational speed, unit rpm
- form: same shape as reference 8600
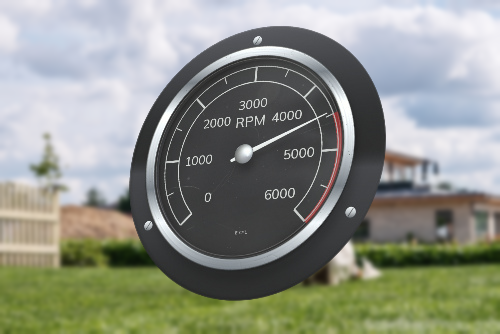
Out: 4500
